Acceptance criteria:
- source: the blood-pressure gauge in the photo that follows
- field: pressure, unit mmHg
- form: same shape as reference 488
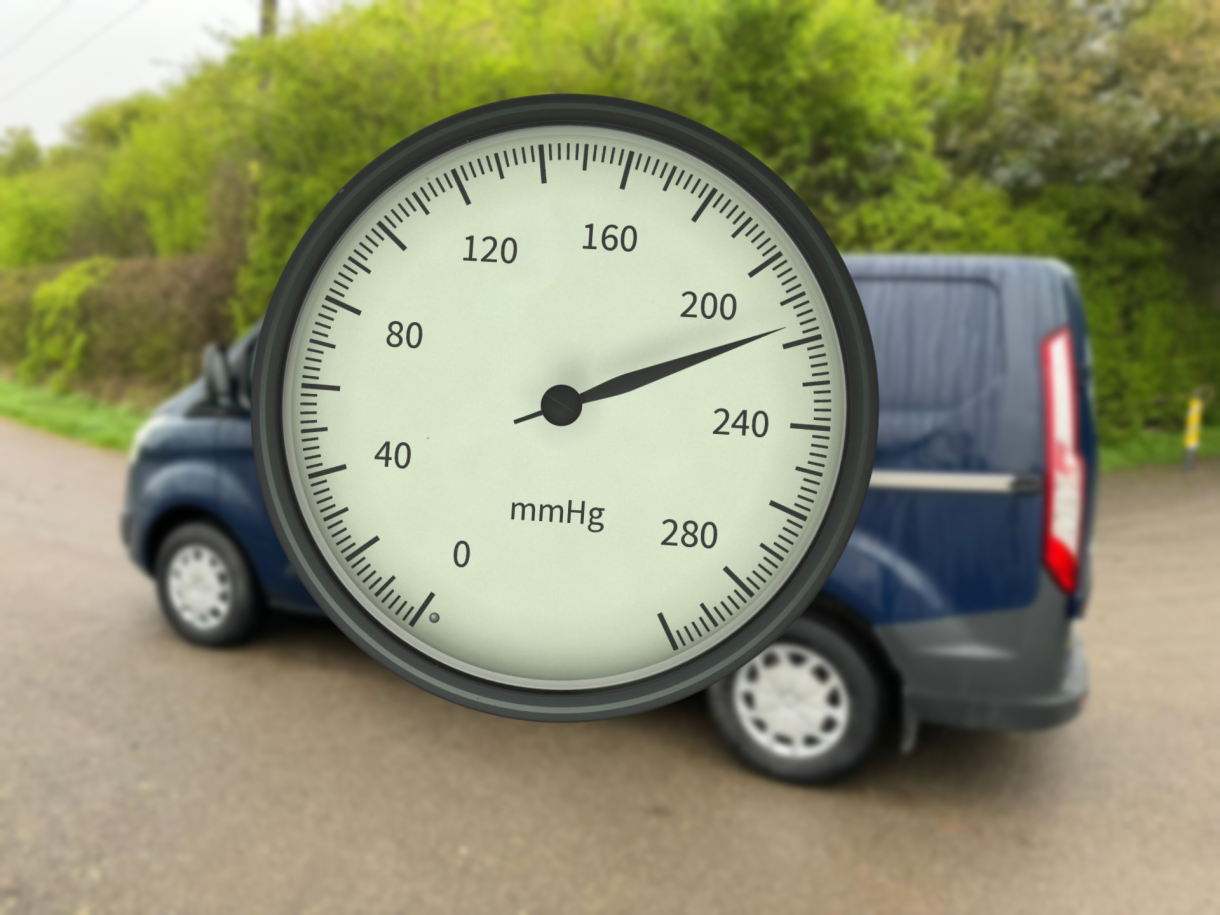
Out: 216
